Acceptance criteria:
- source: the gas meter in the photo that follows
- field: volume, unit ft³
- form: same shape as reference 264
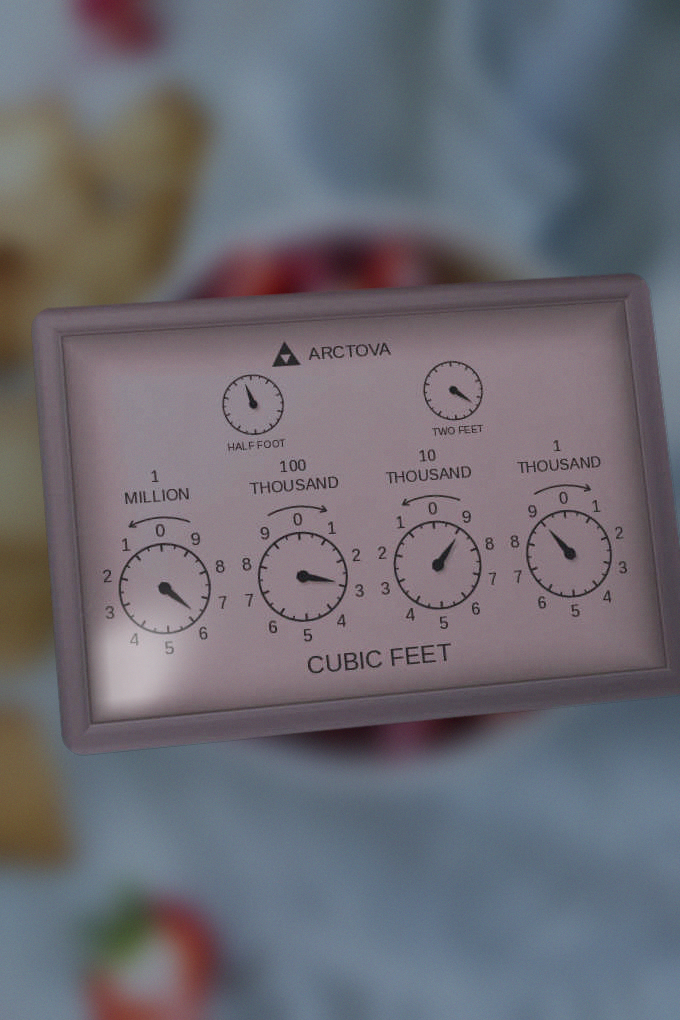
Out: 628900
